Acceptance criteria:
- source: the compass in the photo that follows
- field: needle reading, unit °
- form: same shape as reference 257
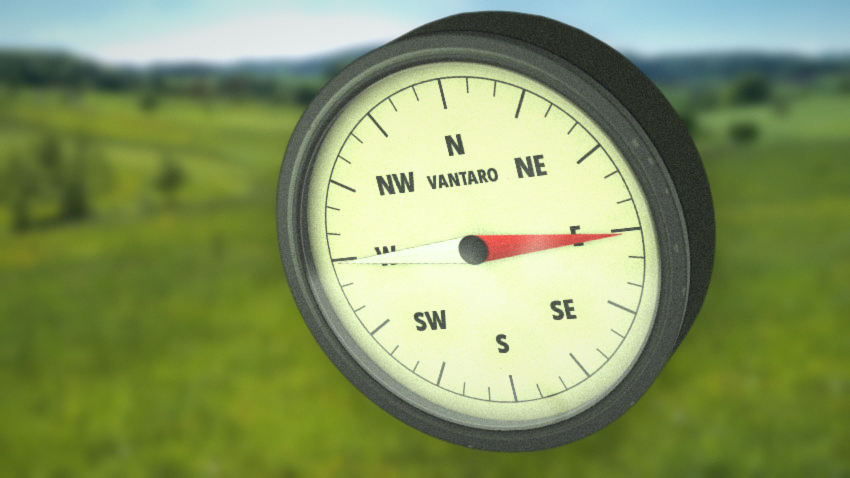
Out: 90
